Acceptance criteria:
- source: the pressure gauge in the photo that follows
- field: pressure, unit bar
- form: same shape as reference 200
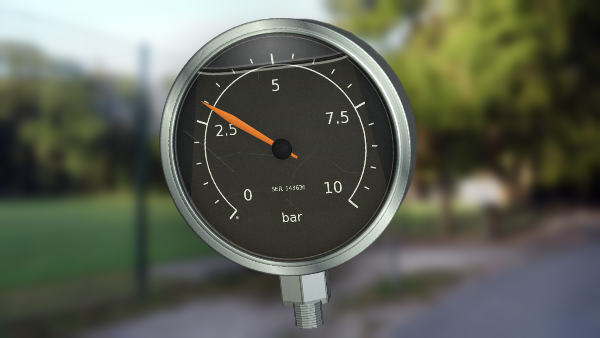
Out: 3
